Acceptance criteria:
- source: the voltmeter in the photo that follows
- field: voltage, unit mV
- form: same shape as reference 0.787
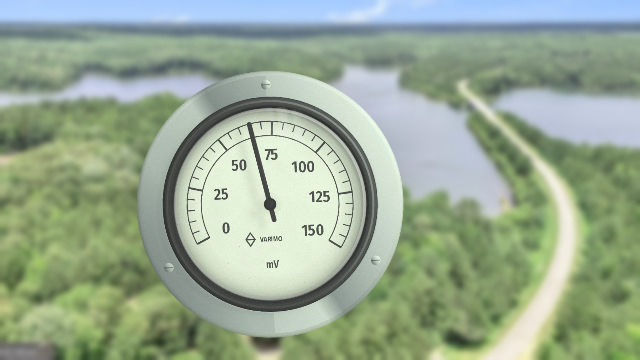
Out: 65
